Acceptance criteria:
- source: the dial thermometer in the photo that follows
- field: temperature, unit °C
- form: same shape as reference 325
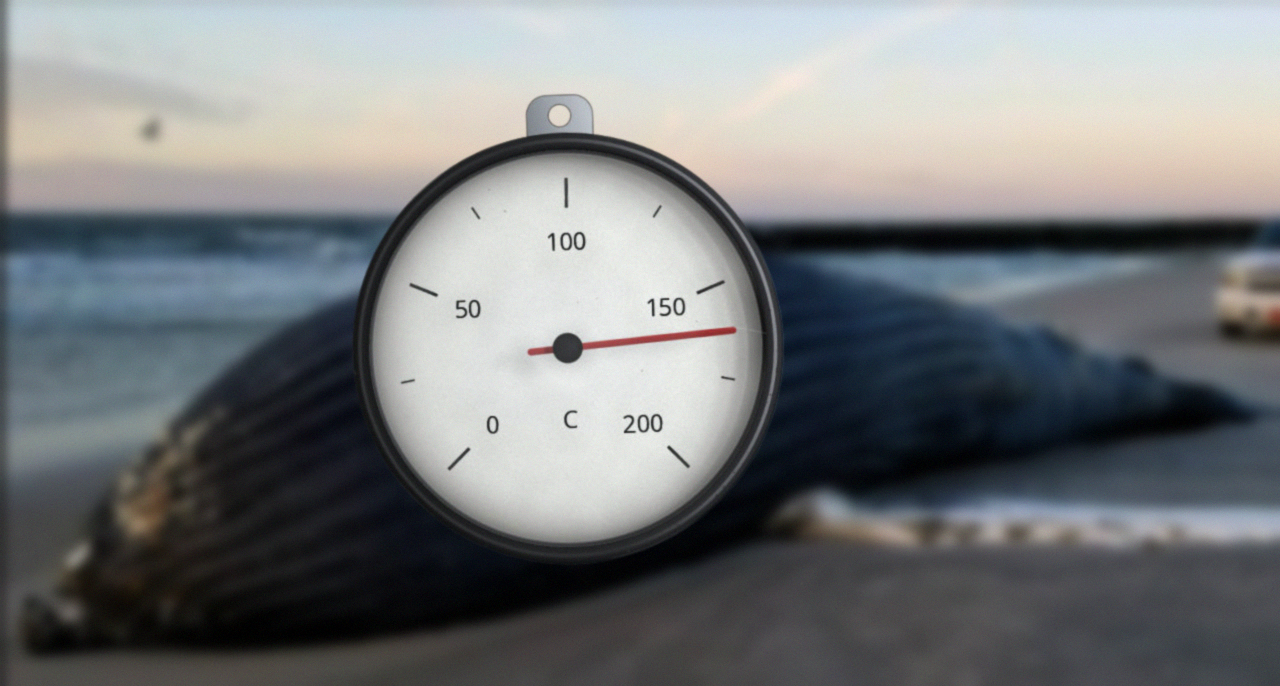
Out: 162.5
